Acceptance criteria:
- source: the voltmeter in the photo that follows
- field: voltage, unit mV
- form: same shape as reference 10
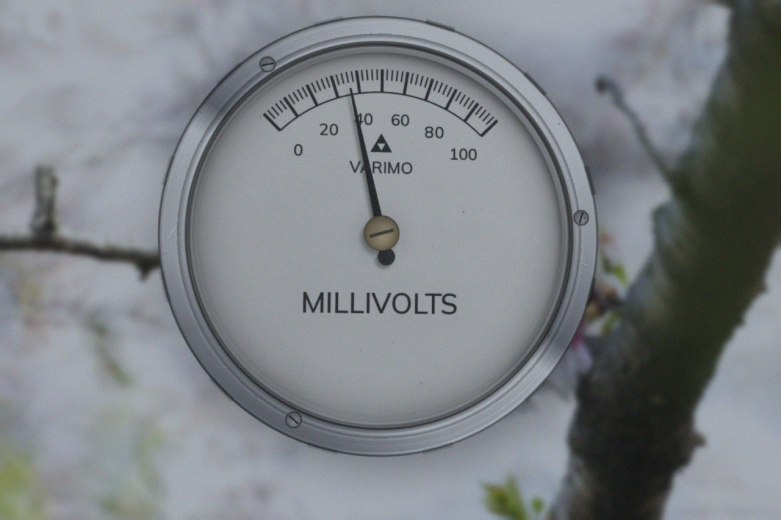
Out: 36
